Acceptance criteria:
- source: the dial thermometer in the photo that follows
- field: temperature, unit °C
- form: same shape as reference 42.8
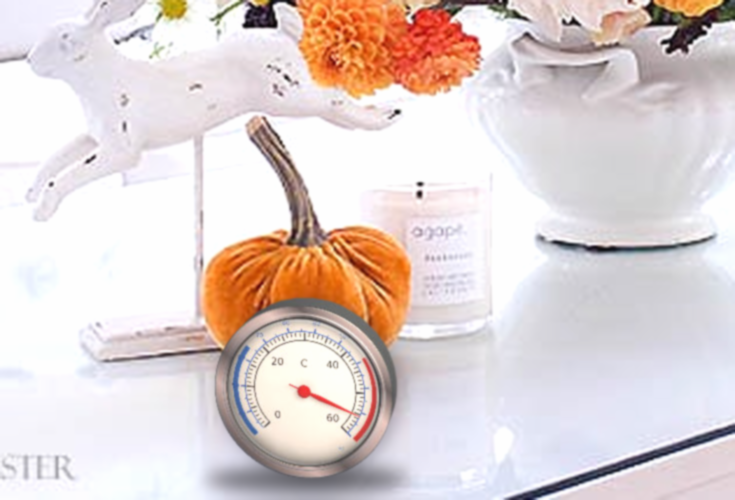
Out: 55
